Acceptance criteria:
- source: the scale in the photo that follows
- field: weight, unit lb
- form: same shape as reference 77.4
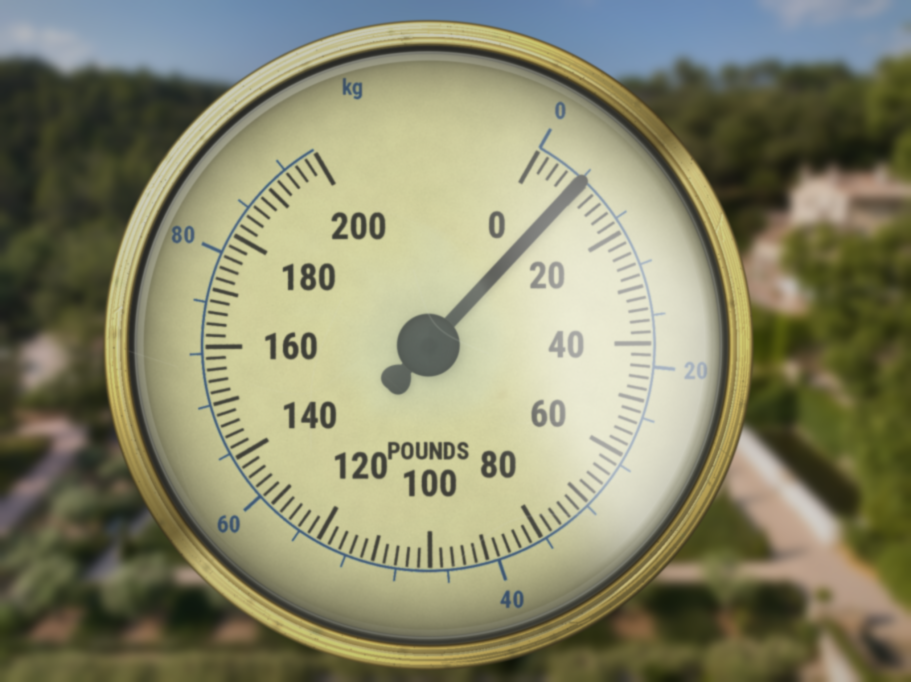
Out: 9
